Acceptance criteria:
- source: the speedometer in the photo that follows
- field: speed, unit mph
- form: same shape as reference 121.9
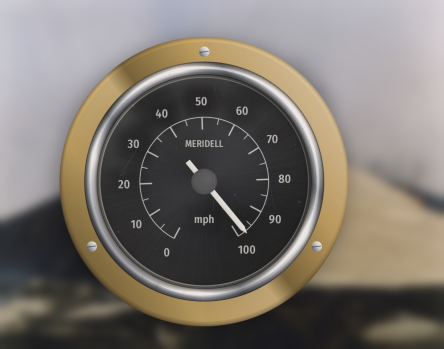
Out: 97.5
